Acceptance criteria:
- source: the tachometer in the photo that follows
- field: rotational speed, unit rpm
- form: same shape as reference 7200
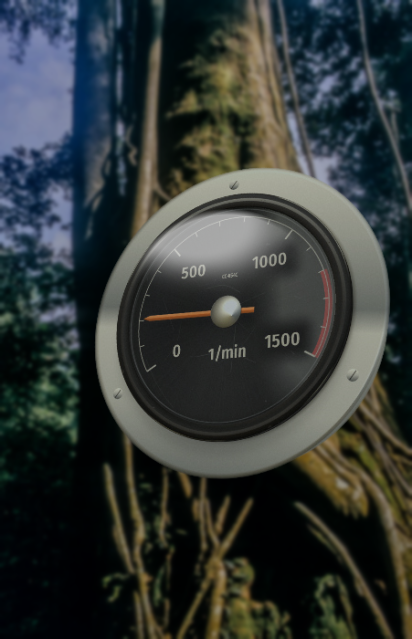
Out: 200
